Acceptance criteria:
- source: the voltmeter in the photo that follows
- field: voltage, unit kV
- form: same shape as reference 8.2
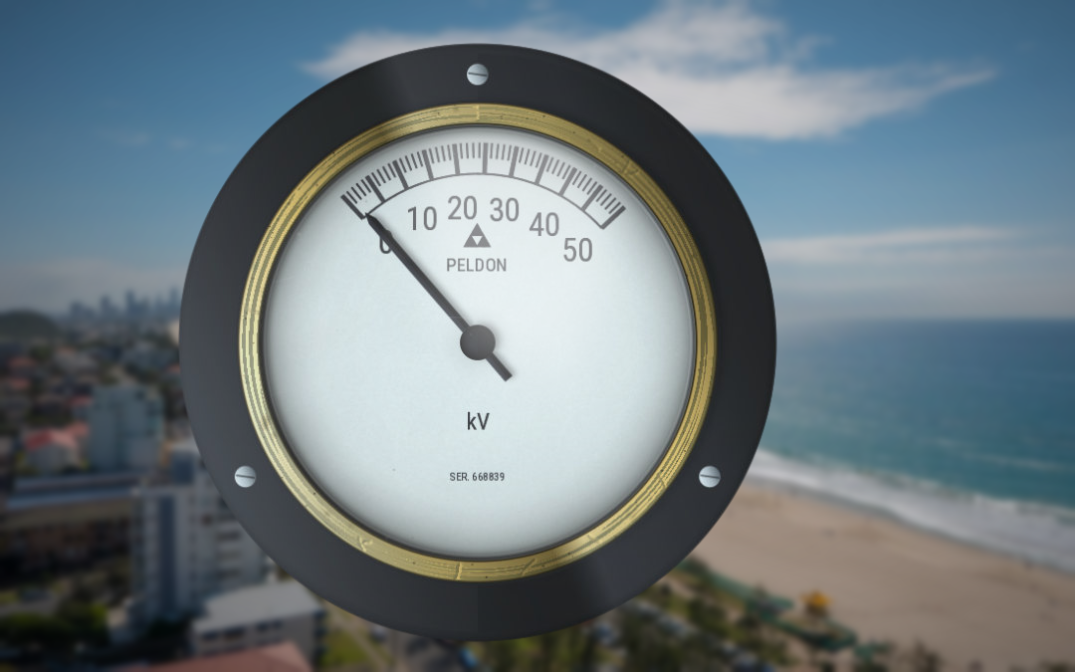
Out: 1
